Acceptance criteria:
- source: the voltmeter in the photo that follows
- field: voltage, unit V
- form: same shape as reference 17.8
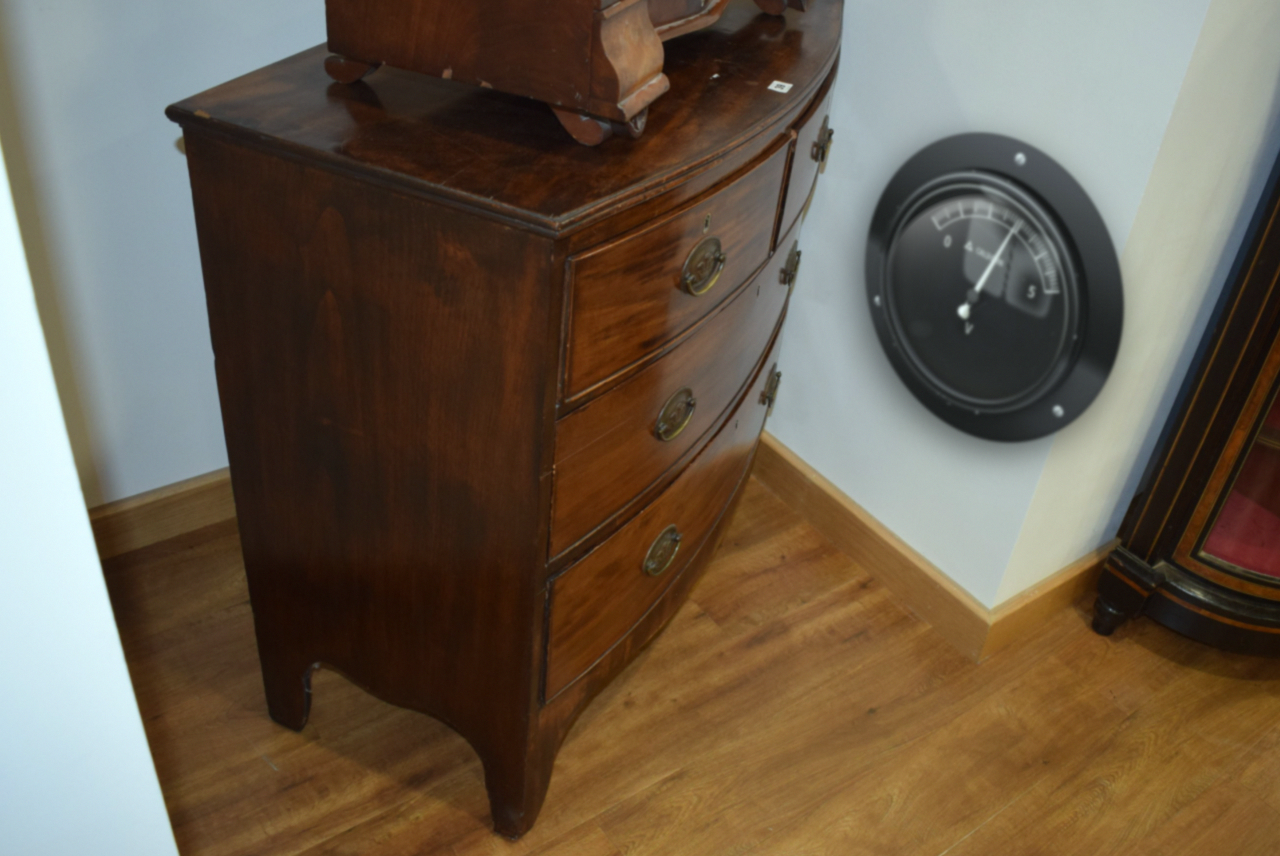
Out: 3
